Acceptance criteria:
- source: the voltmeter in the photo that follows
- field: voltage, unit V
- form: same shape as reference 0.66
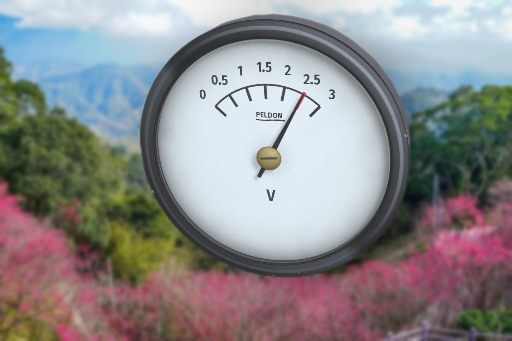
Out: 2.5
